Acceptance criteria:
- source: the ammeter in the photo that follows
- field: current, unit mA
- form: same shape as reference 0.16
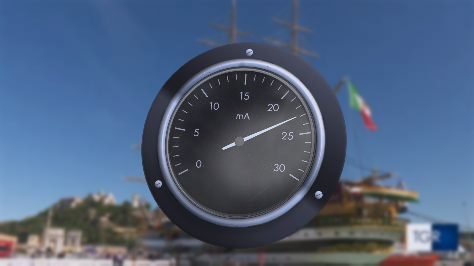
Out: 23
